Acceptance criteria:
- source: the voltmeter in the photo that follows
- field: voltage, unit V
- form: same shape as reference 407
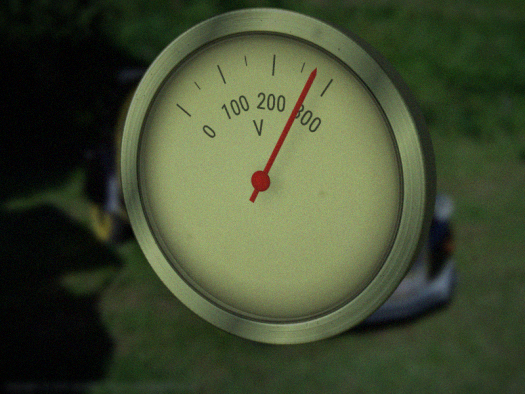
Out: 275
